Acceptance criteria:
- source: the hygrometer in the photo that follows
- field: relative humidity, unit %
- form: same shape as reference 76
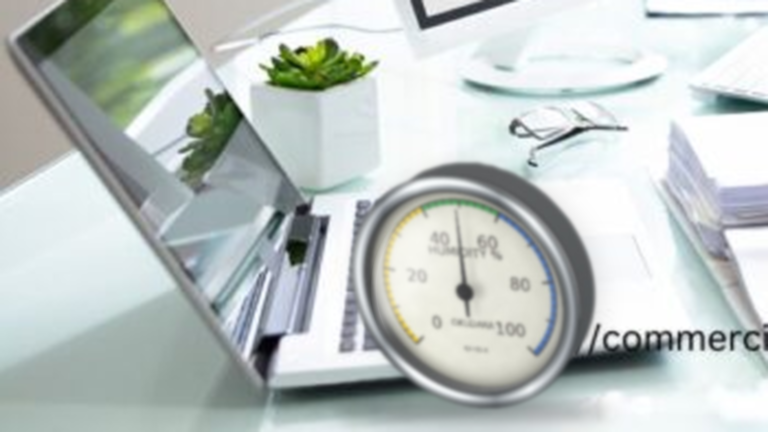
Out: 50
